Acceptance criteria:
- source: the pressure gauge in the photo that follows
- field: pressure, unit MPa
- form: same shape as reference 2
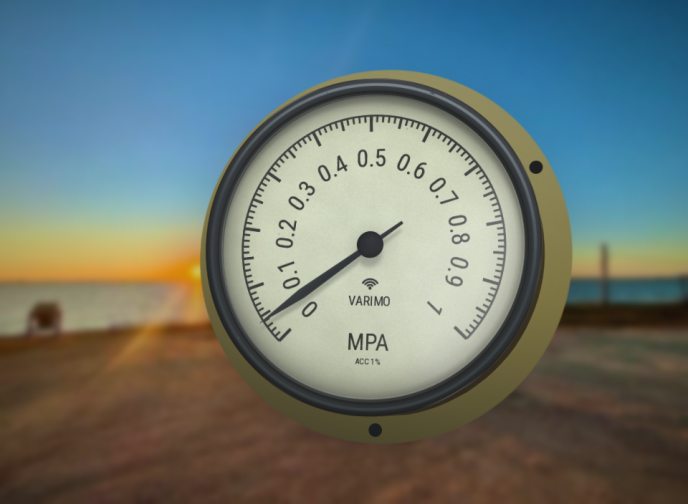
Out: 0.04
